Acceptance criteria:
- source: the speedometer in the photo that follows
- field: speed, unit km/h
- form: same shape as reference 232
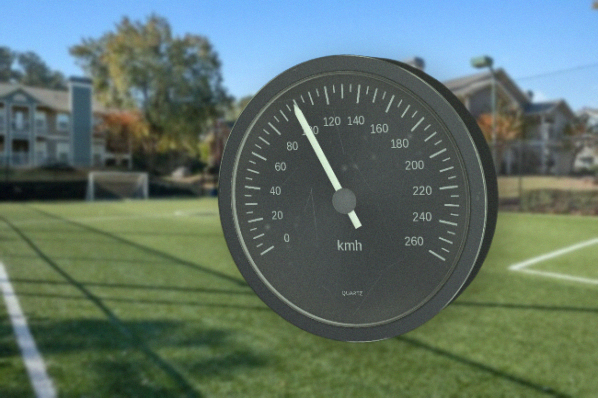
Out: 100
